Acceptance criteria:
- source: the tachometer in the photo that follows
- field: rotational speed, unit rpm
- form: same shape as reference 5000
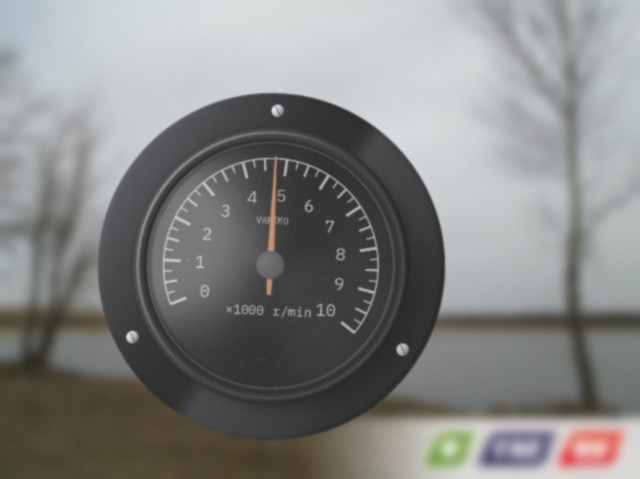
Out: 4750
